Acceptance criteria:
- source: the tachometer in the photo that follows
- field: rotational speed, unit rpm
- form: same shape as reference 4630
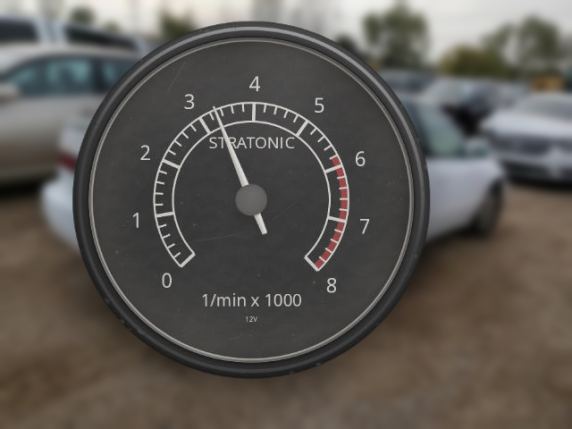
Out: 3300
